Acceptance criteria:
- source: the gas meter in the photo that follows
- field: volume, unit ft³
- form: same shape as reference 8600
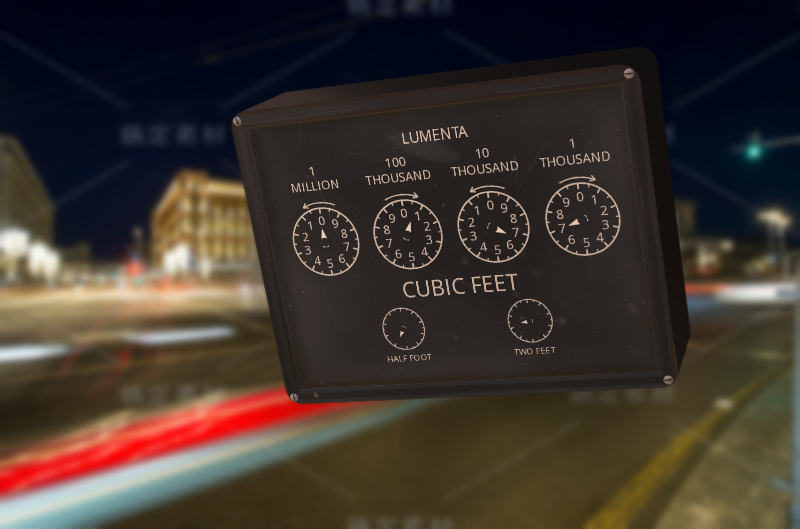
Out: 6700
